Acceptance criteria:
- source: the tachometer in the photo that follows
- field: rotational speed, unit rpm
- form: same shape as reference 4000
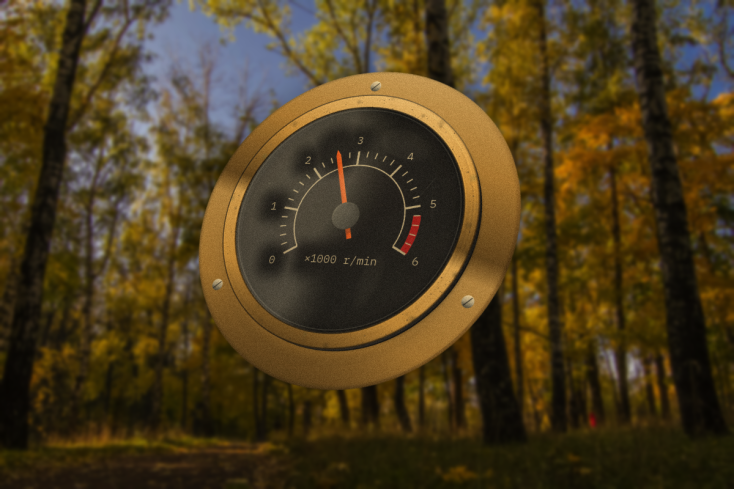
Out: 2600
